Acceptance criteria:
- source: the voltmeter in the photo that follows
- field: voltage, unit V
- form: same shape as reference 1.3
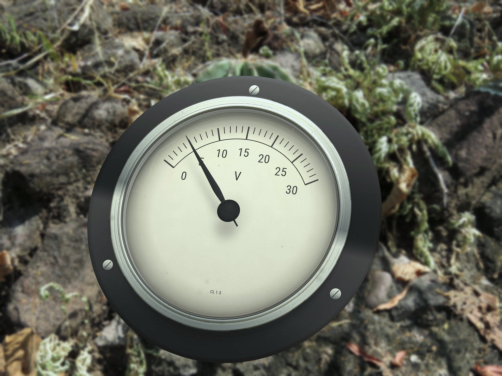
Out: 5
